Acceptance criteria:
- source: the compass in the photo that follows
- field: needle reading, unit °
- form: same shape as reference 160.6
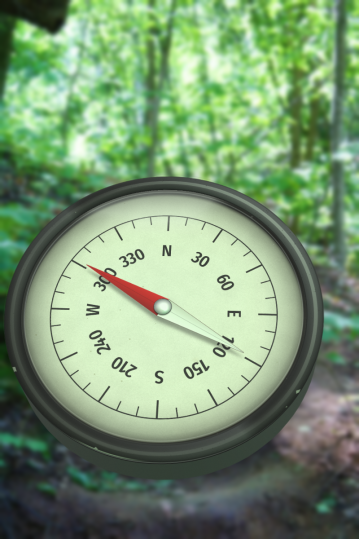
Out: 300
